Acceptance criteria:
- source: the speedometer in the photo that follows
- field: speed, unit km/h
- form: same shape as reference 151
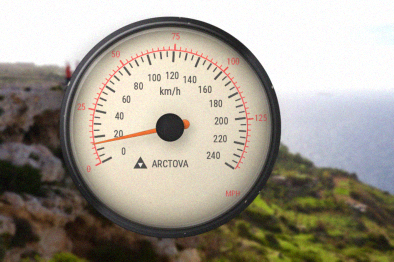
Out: 15
